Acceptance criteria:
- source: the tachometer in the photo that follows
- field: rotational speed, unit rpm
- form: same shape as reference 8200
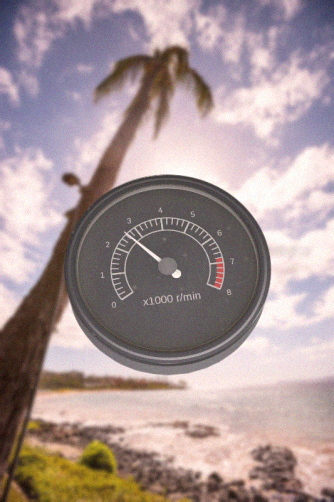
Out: 2600
